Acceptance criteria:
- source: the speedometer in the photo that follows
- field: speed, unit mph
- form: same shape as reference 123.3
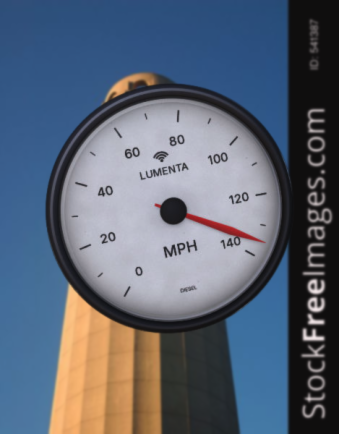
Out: 135
